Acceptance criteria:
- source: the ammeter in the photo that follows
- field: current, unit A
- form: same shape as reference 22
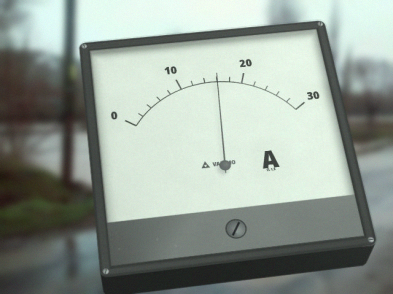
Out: 16
